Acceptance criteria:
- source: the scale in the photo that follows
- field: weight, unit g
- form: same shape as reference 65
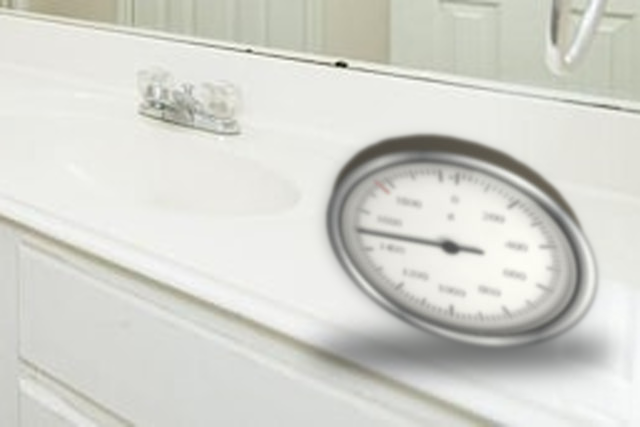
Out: 1500
